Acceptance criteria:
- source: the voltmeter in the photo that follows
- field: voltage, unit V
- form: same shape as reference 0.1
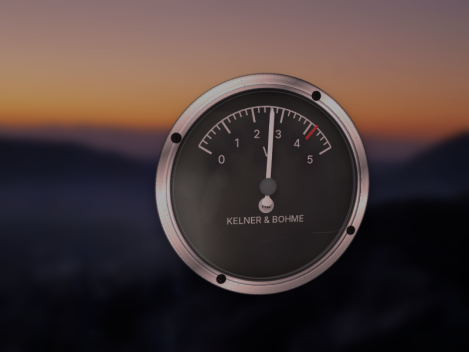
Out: 2.6
